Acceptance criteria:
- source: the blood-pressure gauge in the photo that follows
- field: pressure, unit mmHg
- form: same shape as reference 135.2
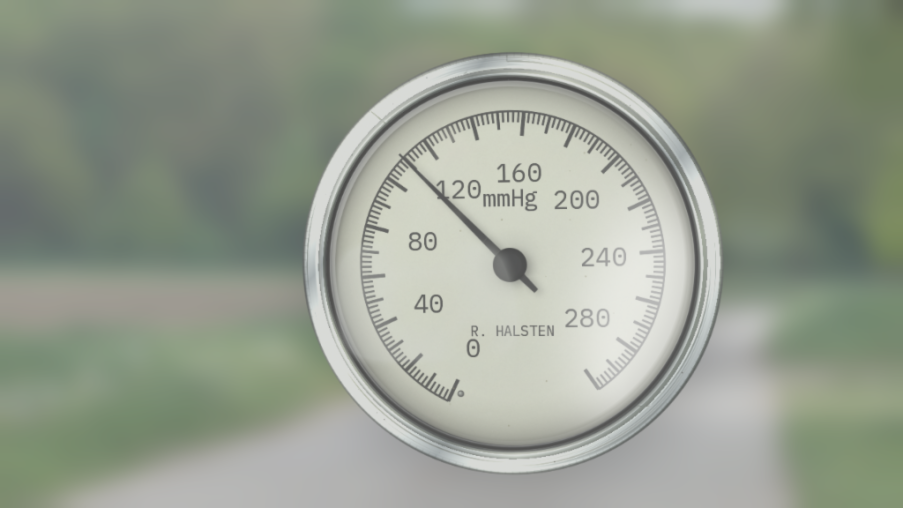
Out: 110
